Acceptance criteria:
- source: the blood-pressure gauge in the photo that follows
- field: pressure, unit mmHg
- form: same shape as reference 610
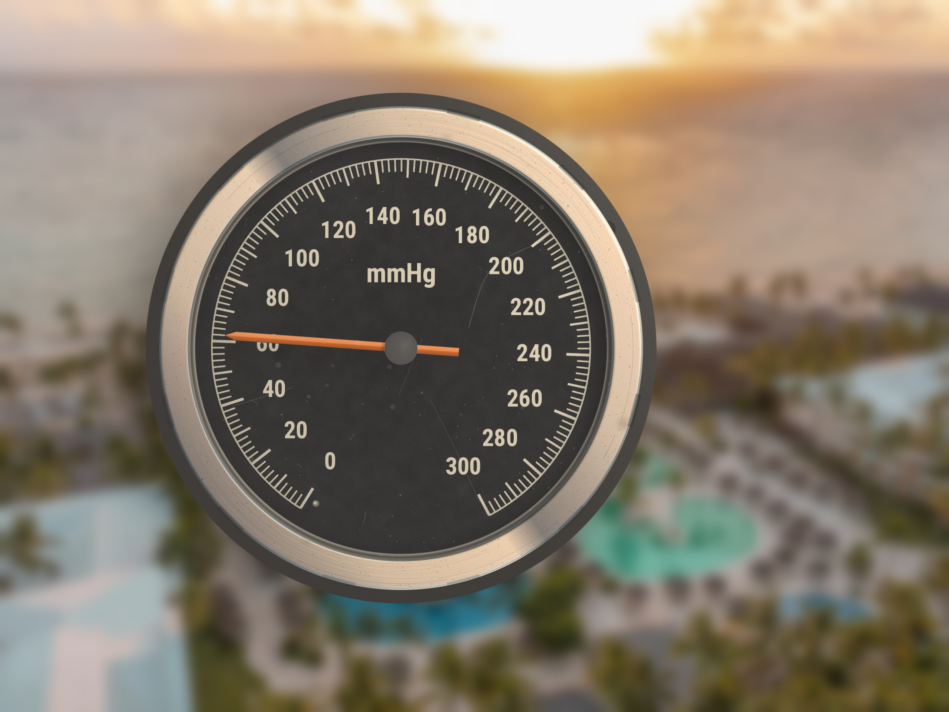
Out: 62
